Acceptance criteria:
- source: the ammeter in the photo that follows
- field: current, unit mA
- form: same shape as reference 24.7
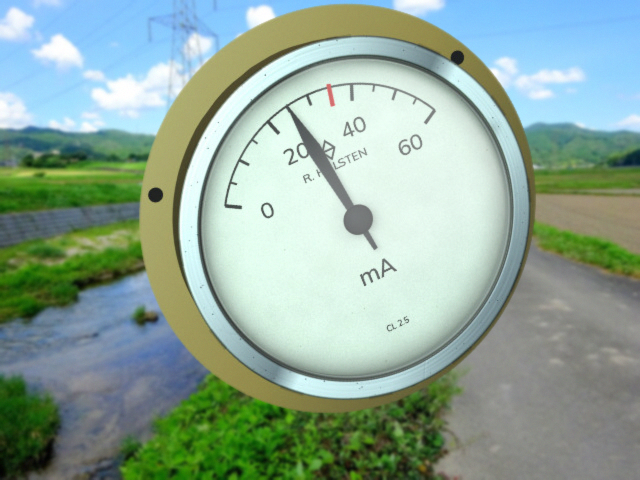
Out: 25
